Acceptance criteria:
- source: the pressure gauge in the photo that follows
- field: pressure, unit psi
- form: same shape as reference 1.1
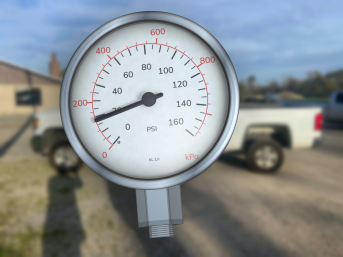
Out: 17.5
